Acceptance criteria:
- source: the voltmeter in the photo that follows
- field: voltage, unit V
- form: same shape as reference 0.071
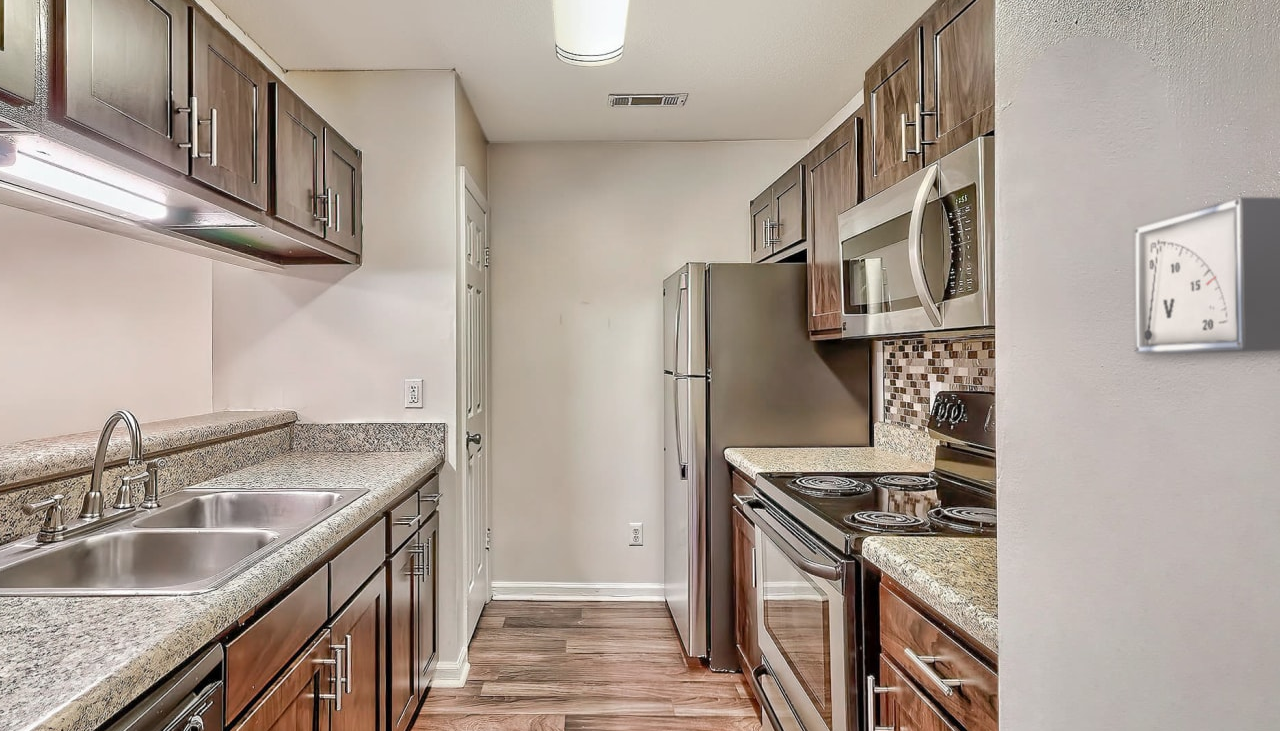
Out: 5
